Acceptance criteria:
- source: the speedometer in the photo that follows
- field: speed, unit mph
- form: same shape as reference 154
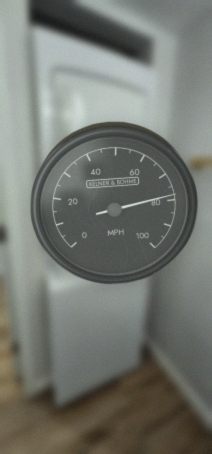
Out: 77.5
